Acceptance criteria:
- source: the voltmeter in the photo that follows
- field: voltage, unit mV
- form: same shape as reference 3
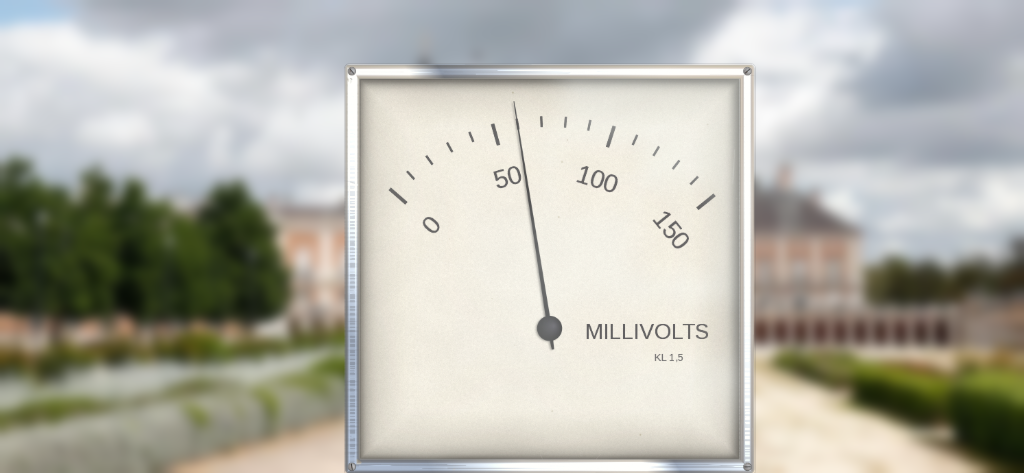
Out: 60
